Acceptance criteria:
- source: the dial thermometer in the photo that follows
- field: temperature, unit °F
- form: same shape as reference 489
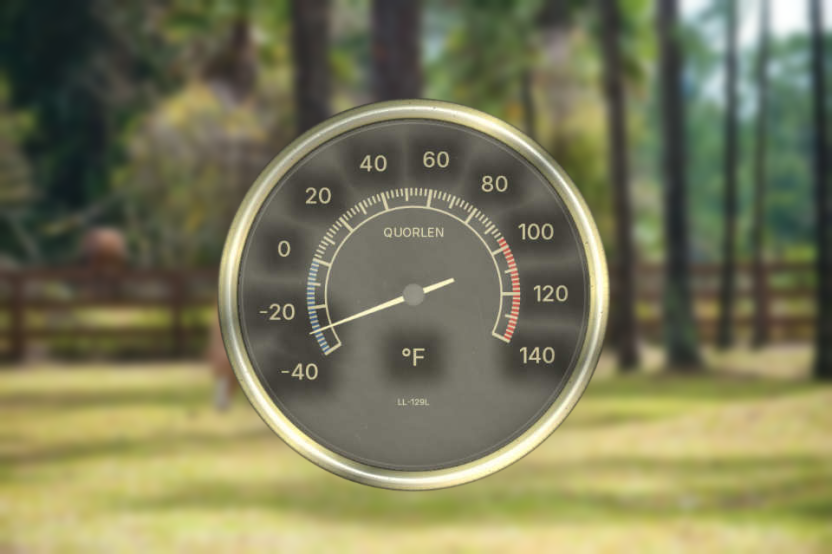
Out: -30
